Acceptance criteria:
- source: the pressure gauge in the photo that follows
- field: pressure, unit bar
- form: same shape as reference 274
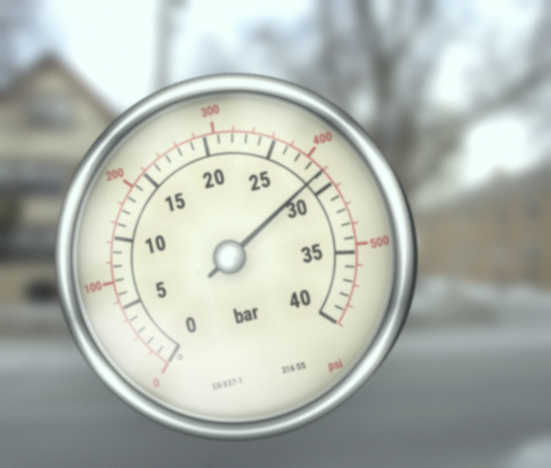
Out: 29
